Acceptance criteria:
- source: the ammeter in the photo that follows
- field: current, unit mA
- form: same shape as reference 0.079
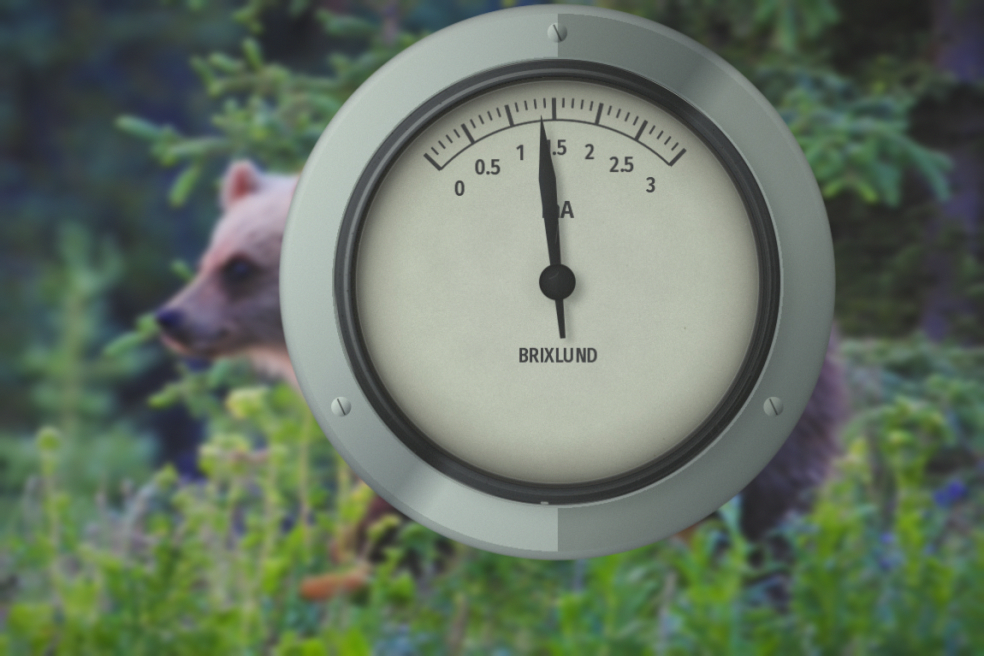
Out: 1.35
